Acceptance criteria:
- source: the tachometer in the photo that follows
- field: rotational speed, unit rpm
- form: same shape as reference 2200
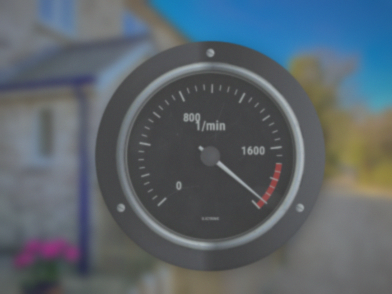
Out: 1950
